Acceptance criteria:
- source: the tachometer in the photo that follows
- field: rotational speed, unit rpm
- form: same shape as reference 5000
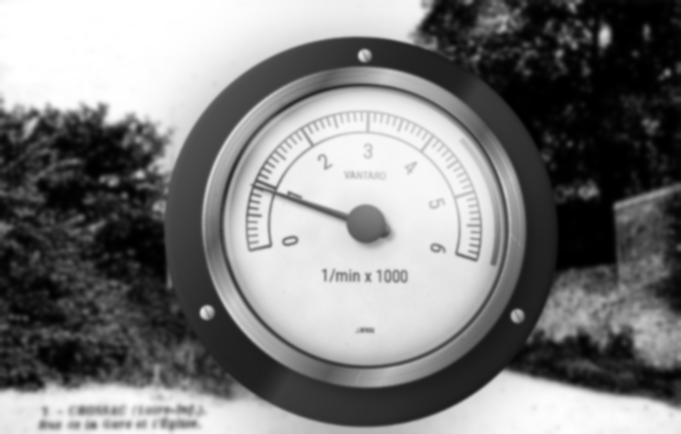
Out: 900
